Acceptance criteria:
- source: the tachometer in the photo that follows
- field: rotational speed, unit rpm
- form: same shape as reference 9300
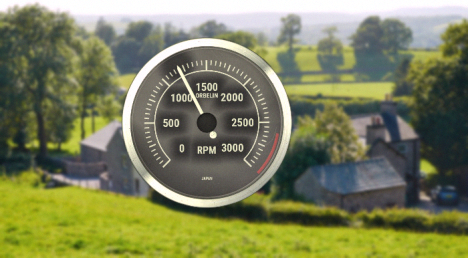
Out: 1200
